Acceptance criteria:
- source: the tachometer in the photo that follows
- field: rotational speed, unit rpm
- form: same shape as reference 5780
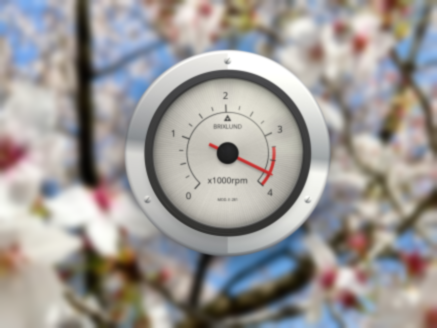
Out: 3750
